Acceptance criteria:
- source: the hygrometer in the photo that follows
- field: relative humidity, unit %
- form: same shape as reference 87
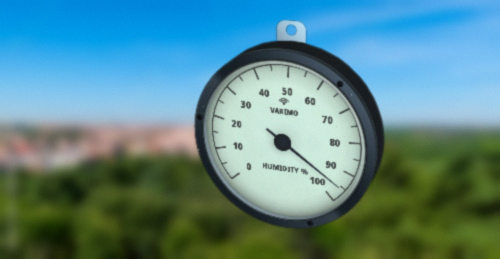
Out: 95
